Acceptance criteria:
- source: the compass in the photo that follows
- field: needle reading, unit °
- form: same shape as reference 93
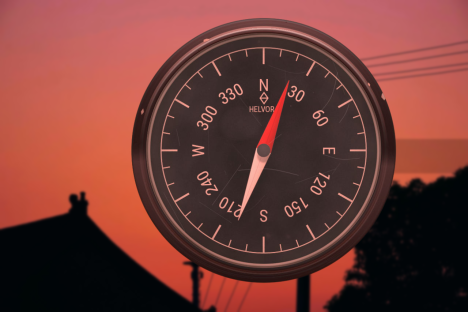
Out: 20
